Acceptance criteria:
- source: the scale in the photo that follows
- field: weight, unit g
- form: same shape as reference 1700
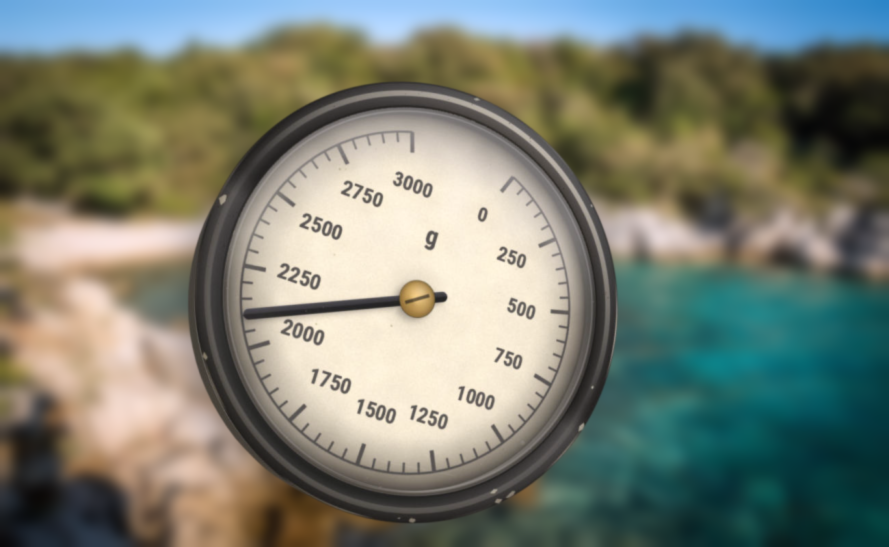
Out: 2100
